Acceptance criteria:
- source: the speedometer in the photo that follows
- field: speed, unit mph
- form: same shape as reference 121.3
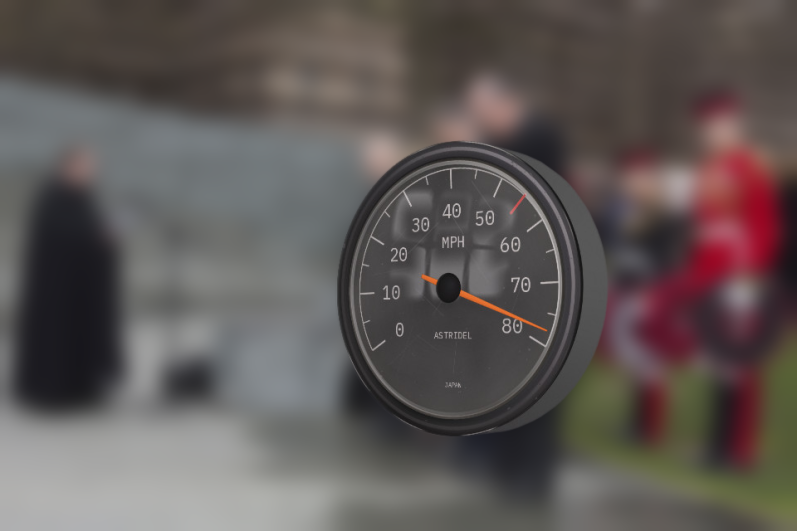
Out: 77.5
